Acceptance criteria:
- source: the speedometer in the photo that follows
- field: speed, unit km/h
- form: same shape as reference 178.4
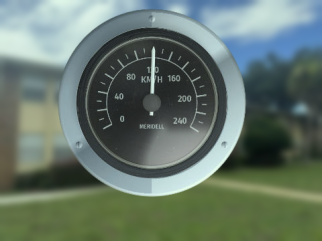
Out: 120
